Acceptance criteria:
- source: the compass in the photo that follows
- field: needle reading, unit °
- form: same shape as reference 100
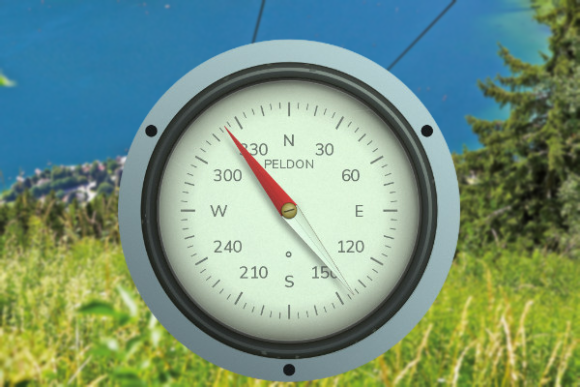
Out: 322.5
